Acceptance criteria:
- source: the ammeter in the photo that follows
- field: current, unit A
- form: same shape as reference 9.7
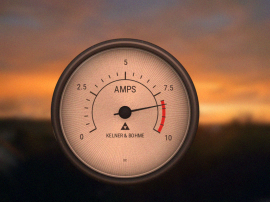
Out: 8.25
